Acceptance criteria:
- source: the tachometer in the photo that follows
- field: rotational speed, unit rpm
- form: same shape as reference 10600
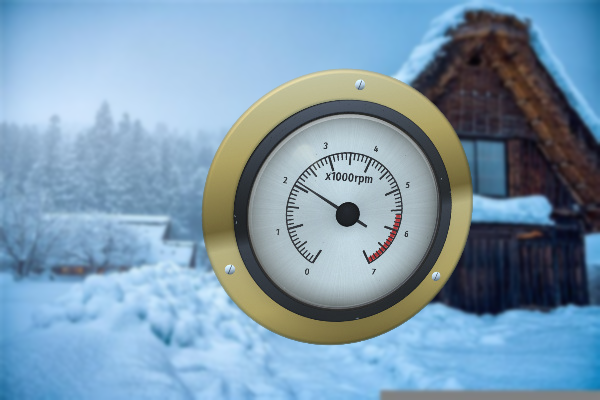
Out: 2100
